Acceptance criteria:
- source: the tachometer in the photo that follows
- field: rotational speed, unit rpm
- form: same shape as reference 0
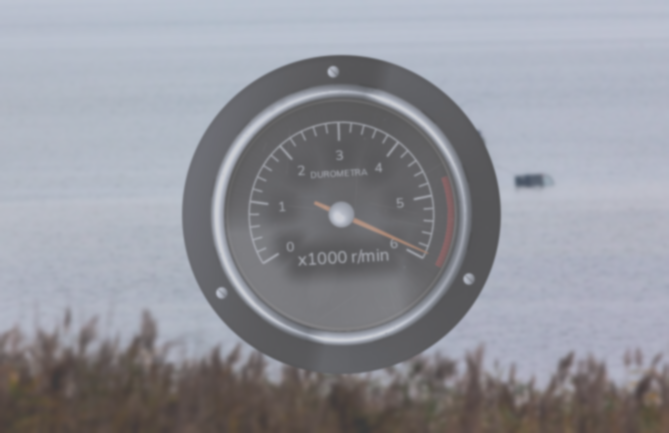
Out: 5900
